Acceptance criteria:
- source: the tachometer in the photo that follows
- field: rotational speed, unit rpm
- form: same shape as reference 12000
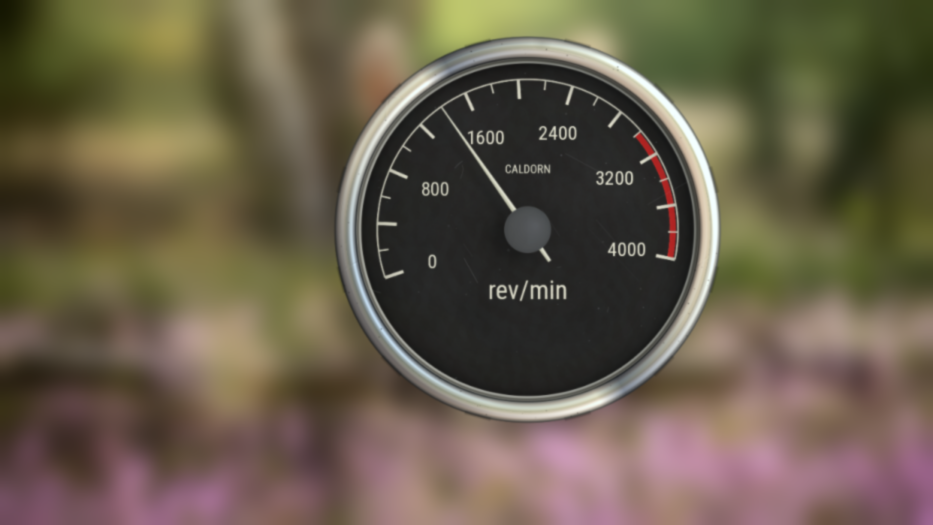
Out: 1400
